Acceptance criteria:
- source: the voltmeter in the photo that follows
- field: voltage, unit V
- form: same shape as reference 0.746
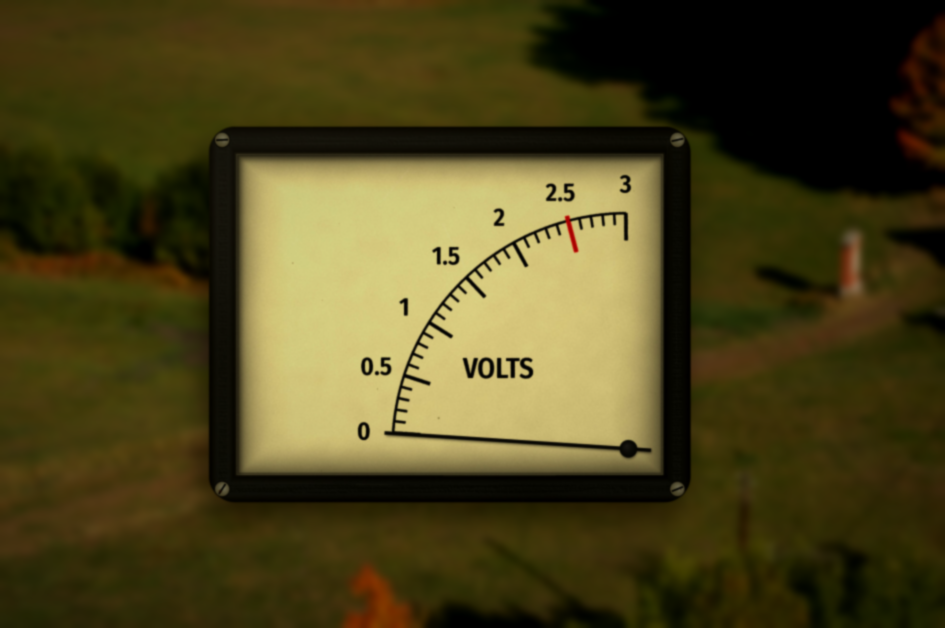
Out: 0
